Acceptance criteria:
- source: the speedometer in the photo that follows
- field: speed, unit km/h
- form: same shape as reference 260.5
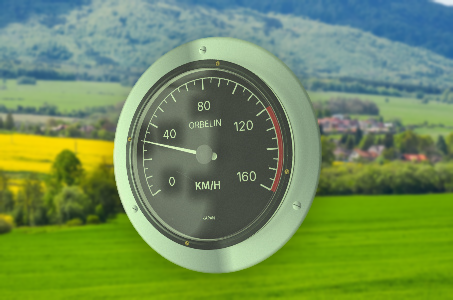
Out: 30
